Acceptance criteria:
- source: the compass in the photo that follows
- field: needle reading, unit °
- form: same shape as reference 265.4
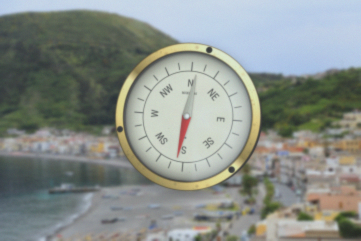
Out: 187.5
